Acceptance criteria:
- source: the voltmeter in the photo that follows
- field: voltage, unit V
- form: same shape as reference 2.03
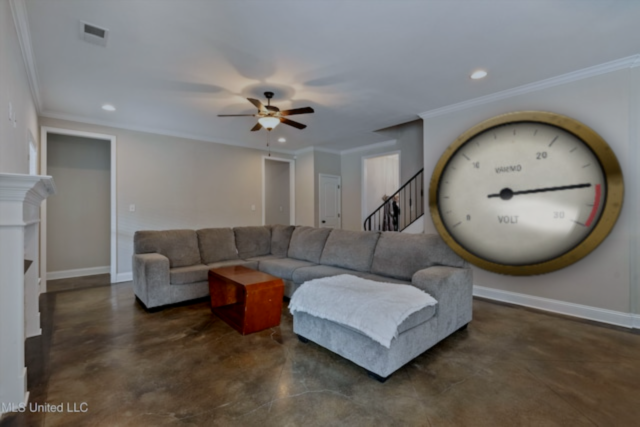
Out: 26
